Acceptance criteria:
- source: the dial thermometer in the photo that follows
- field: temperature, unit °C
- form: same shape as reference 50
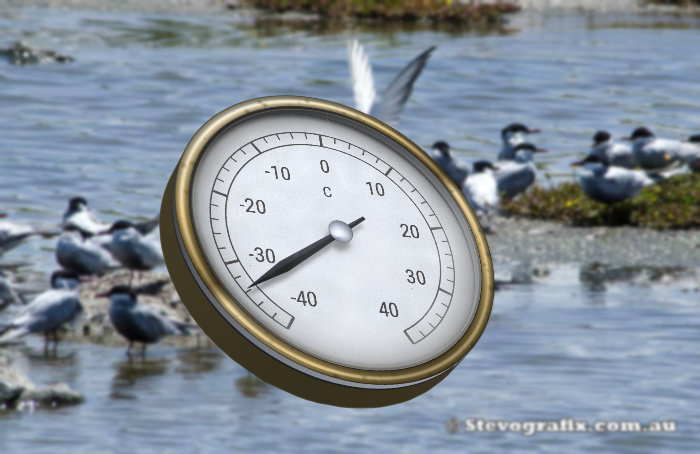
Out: -34
